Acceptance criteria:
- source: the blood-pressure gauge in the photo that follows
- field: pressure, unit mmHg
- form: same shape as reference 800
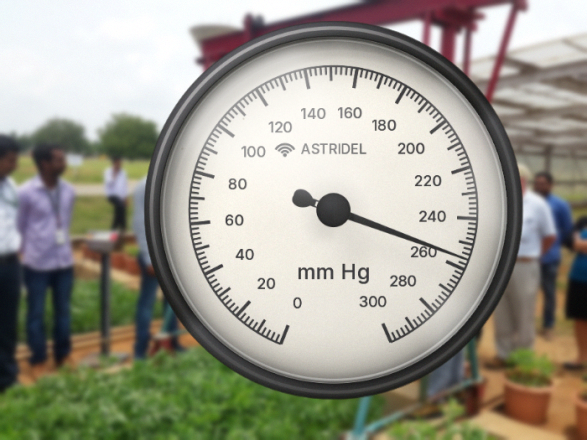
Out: 256
